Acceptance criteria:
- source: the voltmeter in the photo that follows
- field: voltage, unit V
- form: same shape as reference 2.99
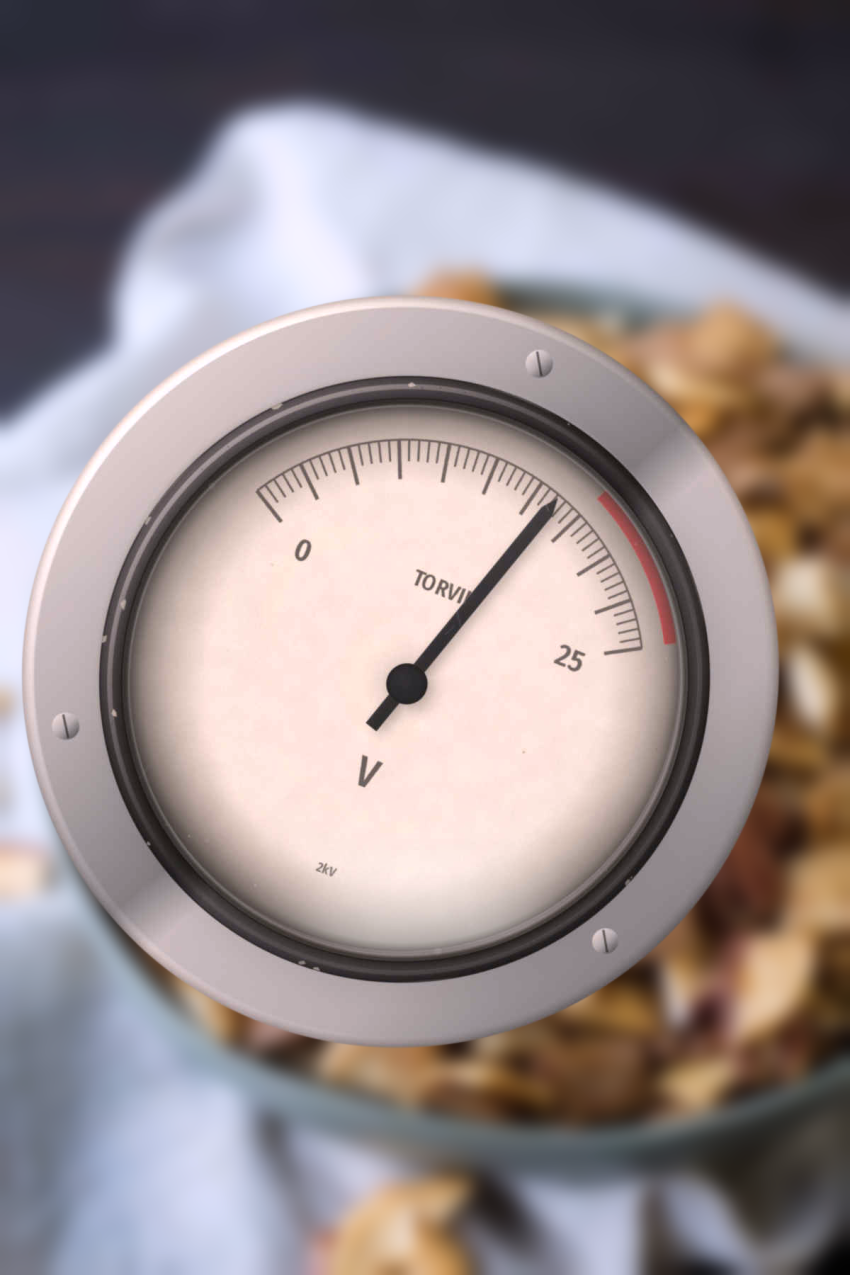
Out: 16
